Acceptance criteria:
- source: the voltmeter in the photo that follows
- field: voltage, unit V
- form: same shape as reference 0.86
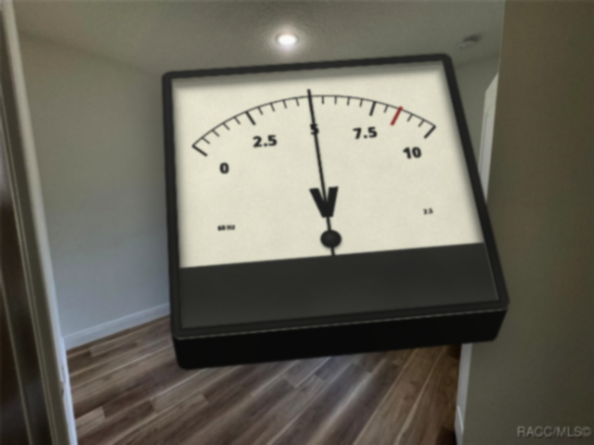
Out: 5
